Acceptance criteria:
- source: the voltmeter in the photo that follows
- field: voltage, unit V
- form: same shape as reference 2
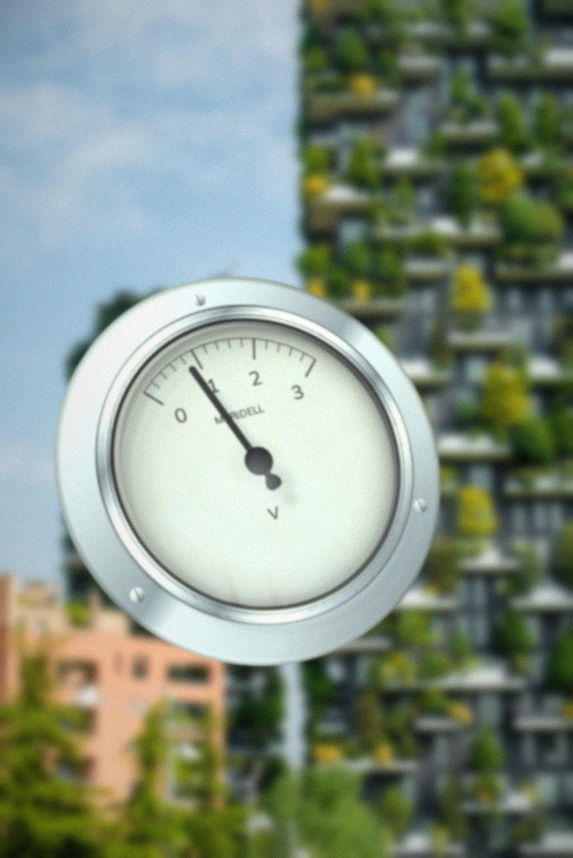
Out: 0.8
